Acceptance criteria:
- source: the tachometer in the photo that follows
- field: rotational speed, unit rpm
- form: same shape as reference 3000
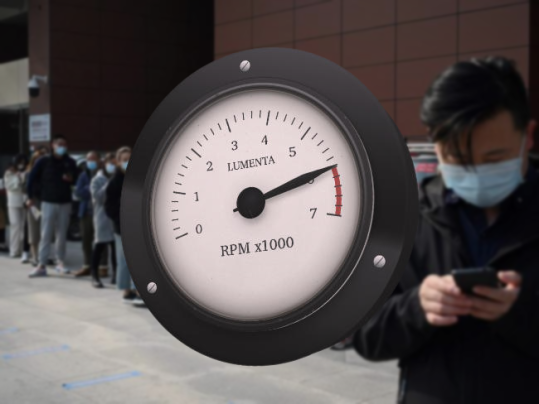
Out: 6000
